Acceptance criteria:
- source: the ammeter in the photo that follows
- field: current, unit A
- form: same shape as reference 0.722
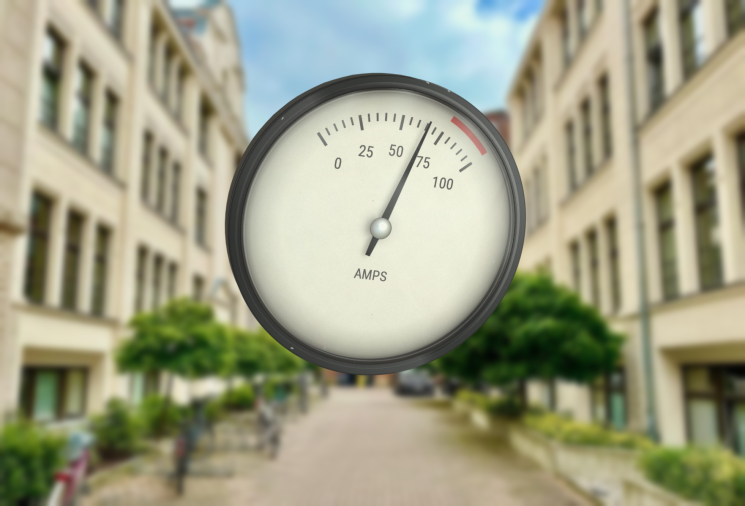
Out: 65
